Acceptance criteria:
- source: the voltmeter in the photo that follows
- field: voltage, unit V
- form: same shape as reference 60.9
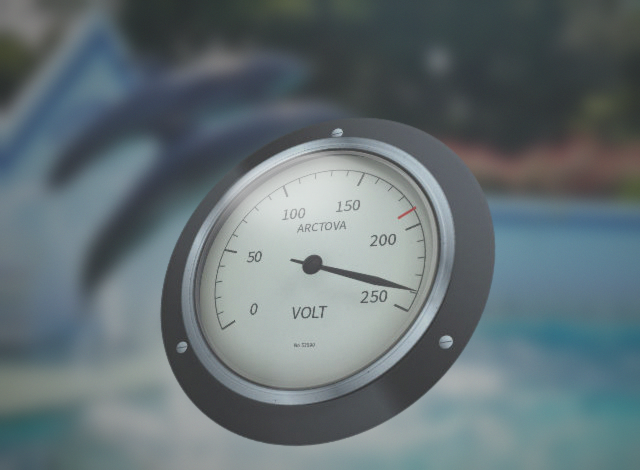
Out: 240
